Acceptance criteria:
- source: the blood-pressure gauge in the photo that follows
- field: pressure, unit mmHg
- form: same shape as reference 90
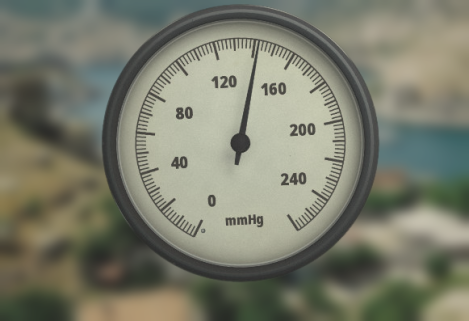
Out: 142
